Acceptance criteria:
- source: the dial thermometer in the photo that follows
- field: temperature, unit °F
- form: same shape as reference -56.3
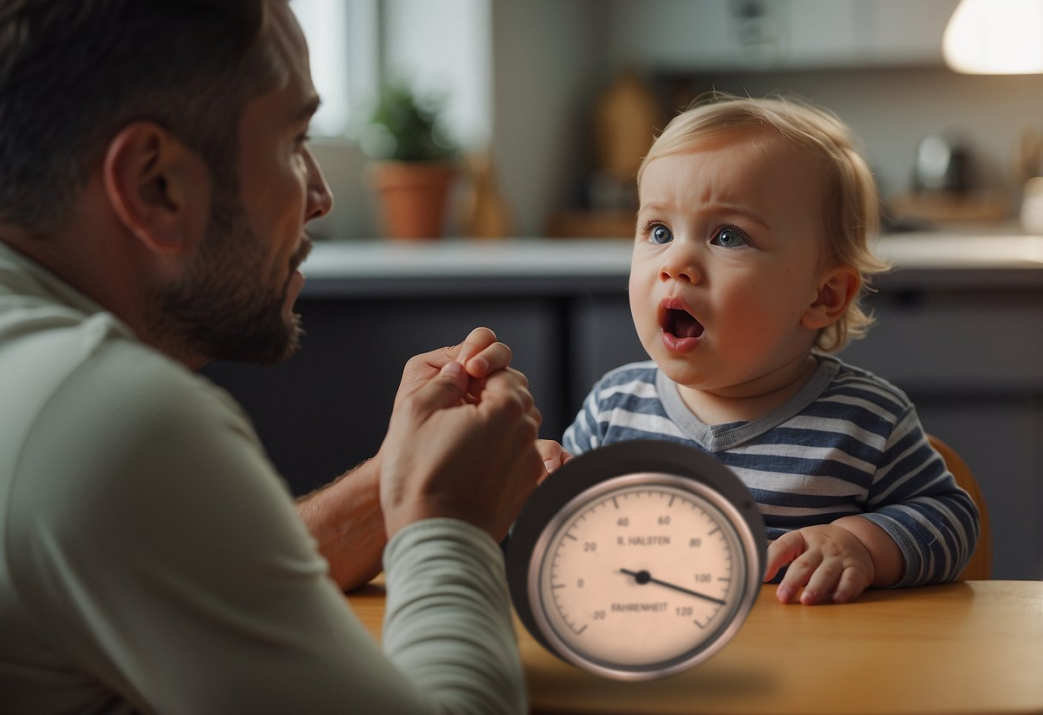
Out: 108
